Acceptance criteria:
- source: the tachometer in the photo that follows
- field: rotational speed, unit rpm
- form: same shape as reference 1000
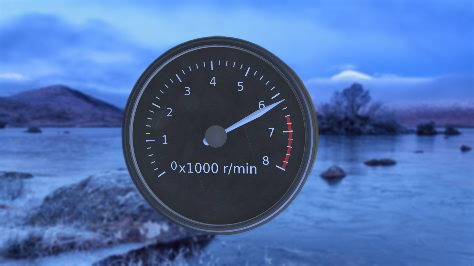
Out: 6200
